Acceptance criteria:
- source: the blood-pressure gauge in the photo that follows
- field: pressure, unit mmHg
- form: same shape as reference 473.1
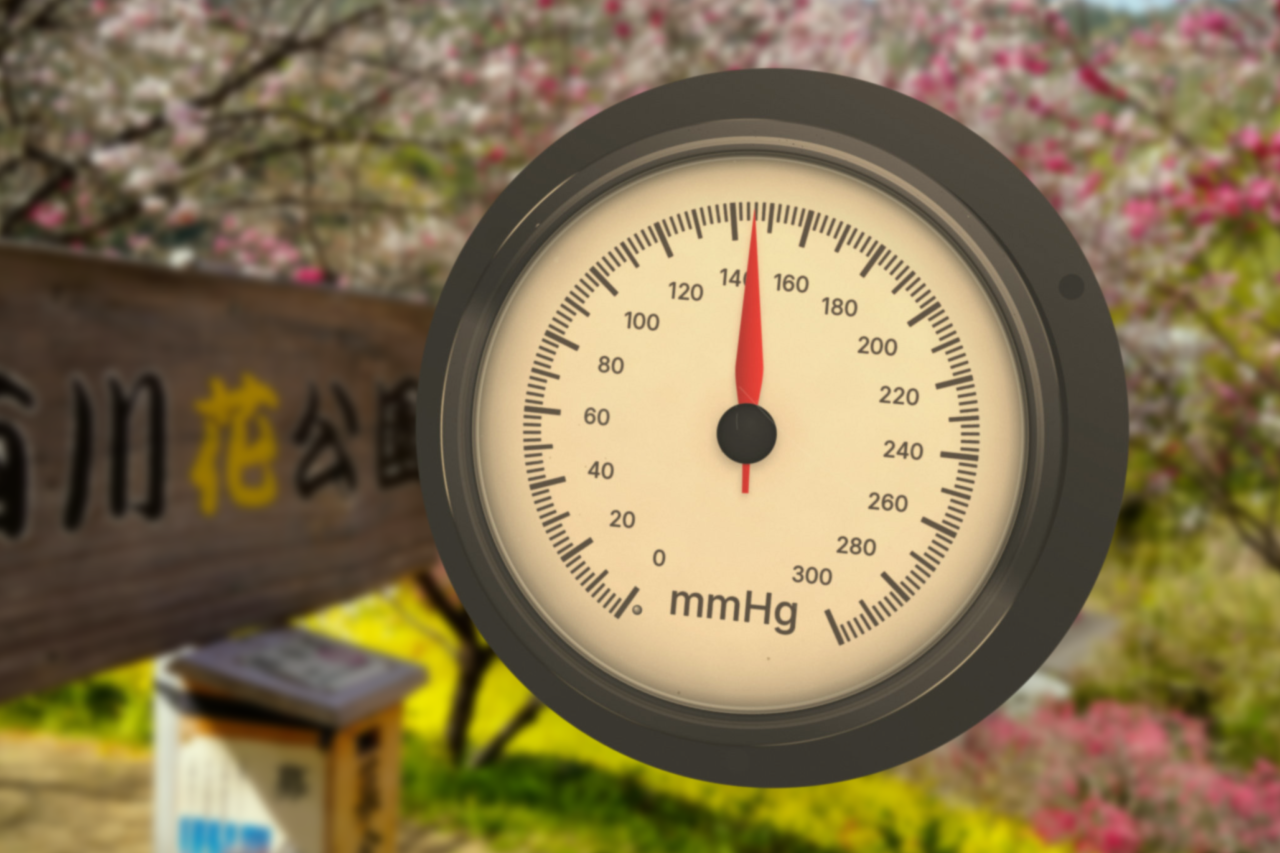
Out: 146
